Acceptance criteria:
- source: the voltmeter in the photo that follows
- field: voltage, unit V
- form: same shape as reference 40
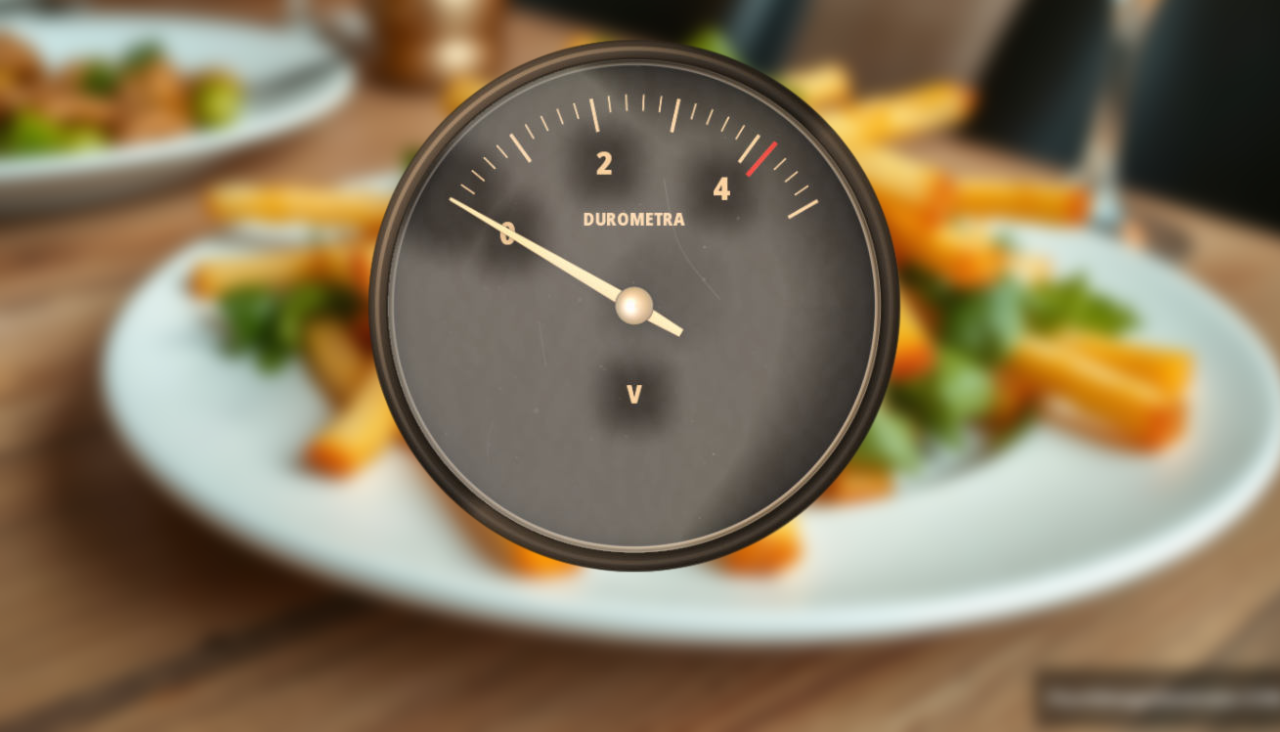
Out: 0
